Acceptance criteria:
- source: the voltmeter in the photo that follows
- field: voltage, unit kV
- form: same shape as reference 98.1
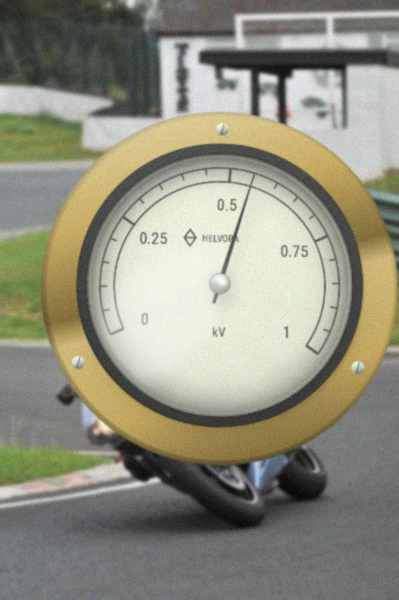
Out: 0.55
